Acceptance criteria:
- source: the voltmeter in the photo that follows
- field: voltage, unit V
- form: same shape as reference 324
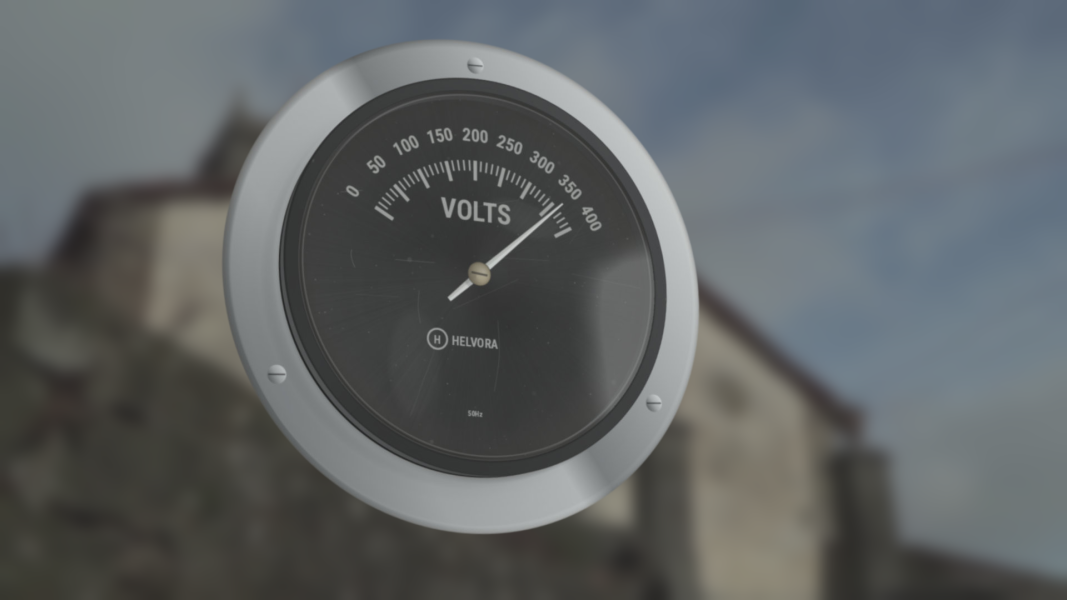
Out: 360
